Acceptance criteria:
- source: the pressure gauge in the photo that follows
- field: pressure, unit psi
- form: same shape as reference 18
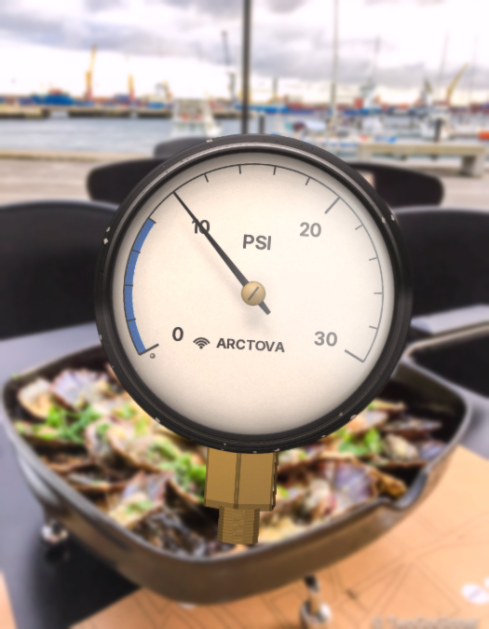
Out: 10
